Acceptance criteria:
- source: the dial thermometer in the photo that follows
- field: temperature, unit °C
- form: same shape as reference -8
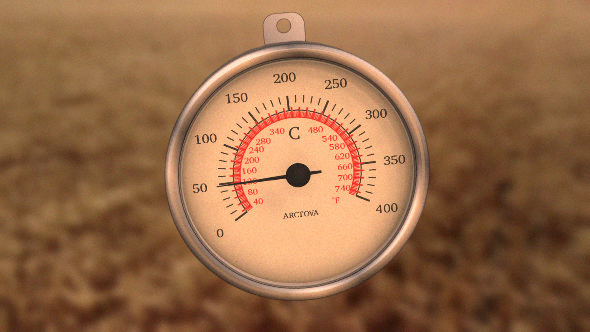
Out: 50
